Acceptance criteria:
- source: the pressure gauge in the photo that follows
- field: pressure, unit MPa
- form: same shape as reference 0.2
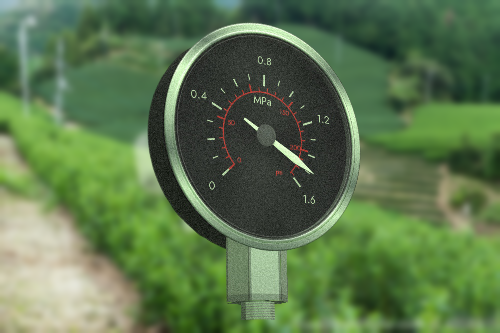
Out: 1.5
